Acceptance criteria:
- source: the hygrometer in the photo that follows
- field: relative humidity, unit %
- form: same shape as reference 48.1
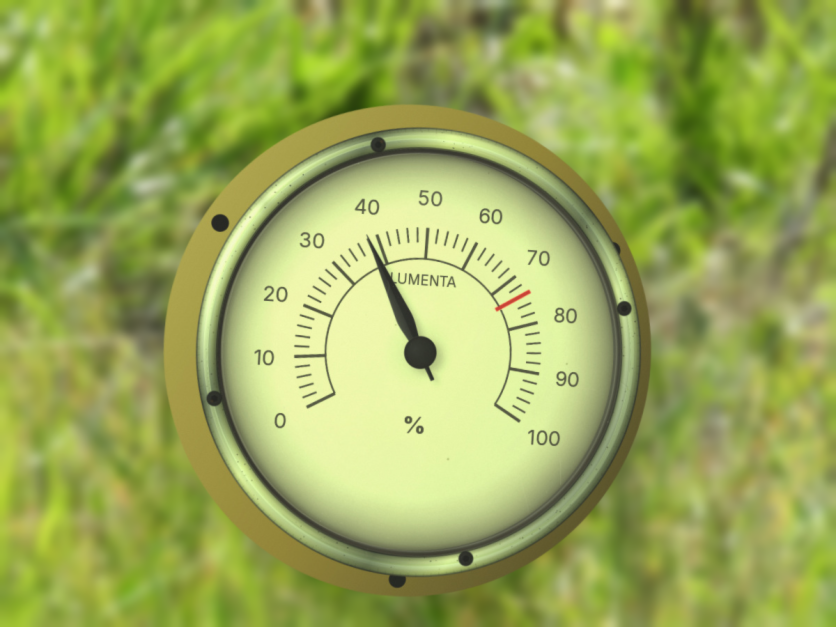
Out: 38
